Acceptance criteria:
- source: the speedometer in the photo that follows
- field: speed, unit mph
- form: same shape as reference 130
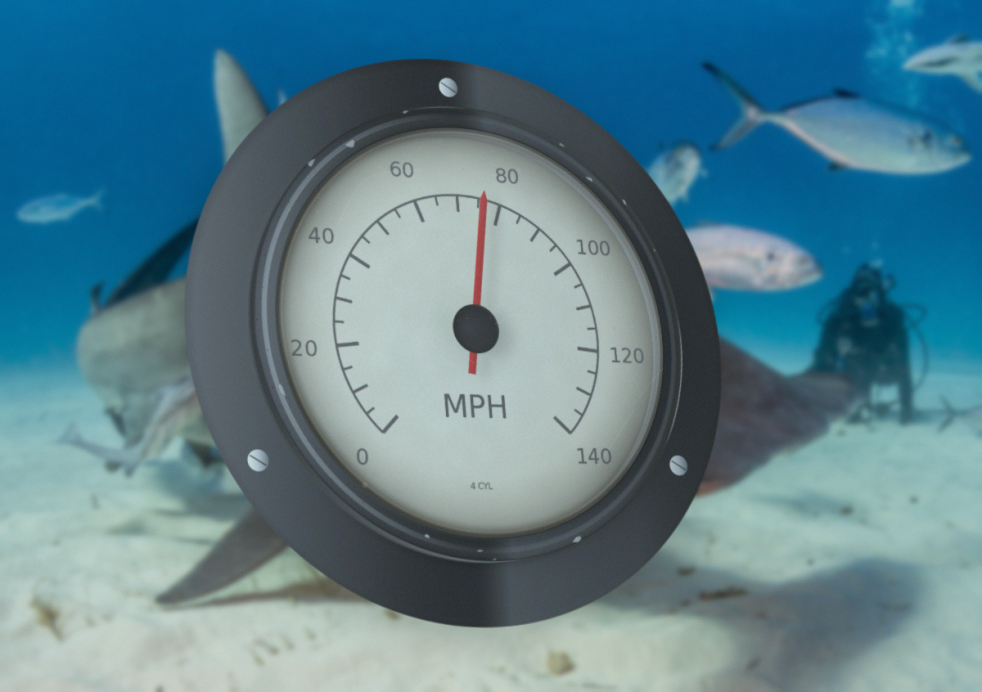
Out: 75
